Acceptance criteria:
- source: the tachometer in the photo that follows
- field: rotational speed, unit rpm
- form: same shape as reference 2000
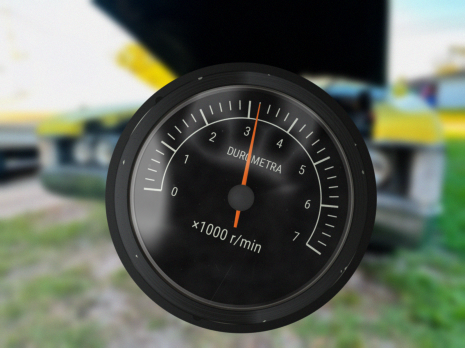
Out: 3200
